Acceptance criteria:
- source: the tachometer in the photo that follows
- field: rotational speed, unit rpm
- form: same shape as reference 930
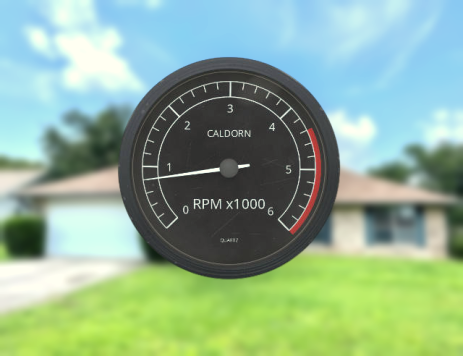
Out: 800
